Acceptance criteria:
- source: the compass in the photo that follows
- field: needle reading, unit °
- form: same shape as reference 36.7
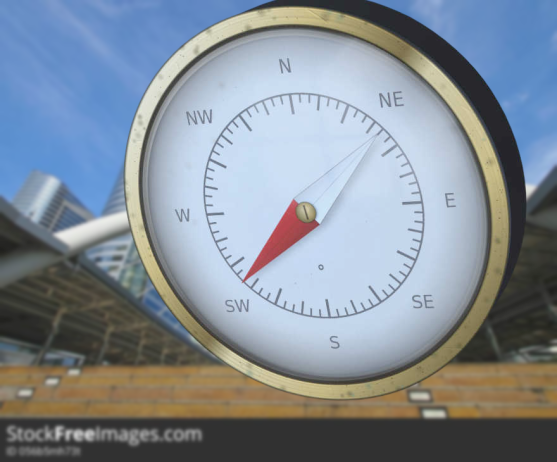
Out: 230
